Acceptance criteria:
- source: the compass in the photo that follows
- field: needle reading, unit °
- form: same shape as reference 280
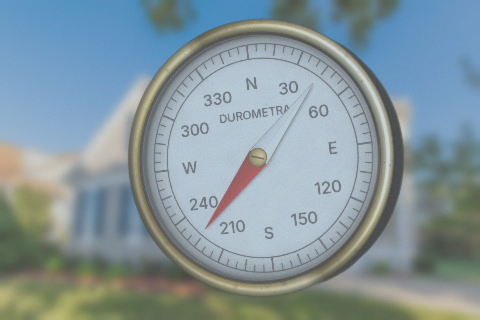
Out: 225
